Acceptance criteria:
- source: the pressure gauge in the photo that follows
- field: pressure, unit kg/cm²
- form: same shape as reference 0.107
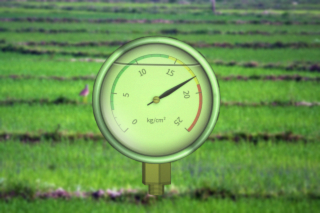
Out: 18
